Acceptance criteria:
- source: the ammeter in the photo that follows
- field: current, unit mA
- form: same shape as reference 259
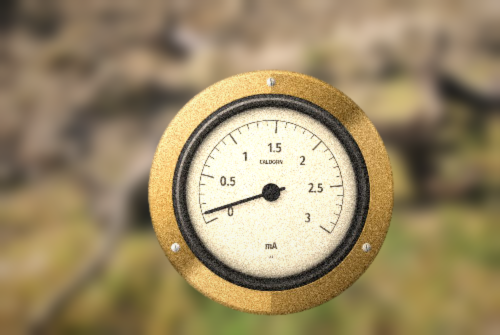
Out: 0.1
